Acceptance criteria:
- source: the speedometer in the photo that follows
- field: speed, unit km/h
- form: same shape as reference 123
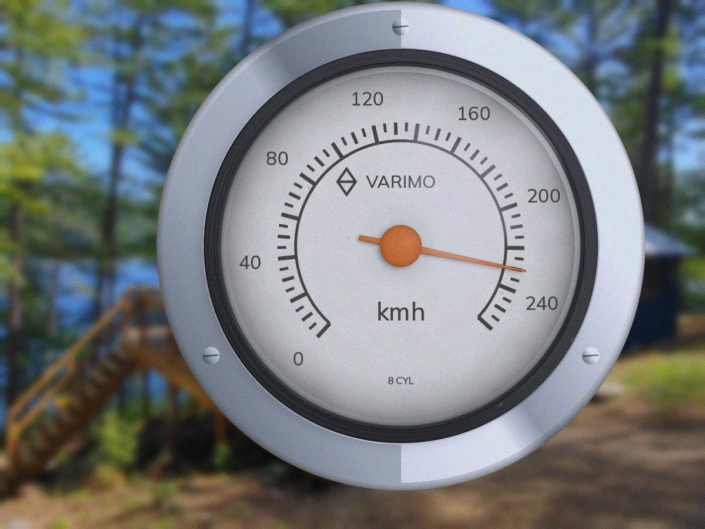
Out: 230
